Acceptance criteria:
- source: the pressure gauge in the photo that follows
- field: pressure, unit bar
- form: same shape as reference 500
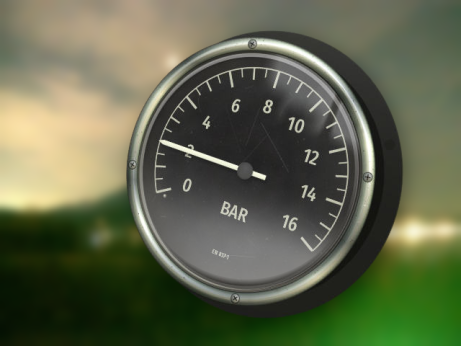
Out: 2
